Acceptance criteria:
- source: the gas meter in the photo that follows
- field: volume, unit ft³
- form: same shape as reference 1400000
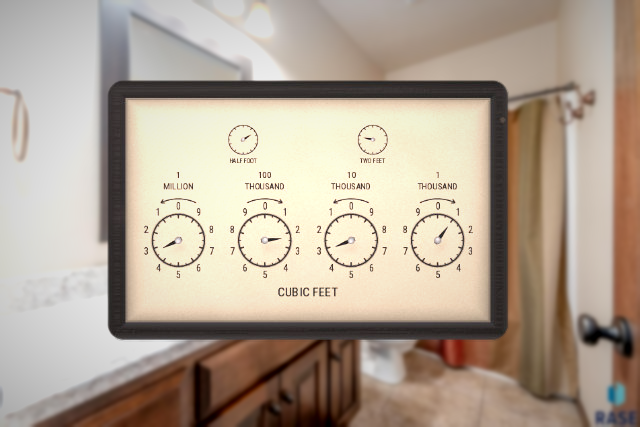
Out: 323100
